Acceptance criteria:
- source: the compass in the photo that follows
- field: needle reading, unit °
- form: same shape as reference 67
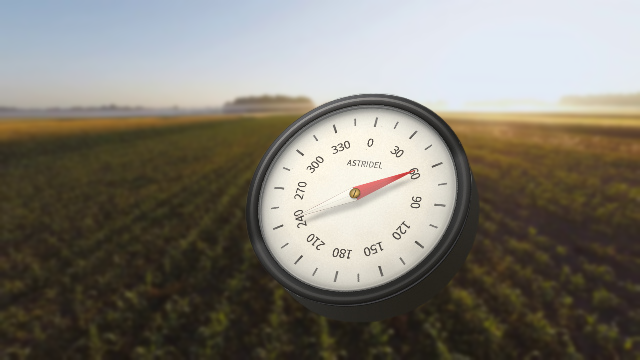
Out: 60
